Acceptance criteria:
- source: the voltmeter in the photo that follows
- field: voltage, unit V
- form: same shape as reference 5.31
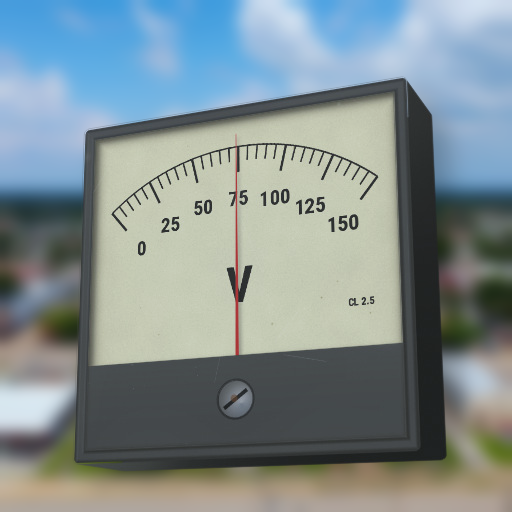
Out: 75
